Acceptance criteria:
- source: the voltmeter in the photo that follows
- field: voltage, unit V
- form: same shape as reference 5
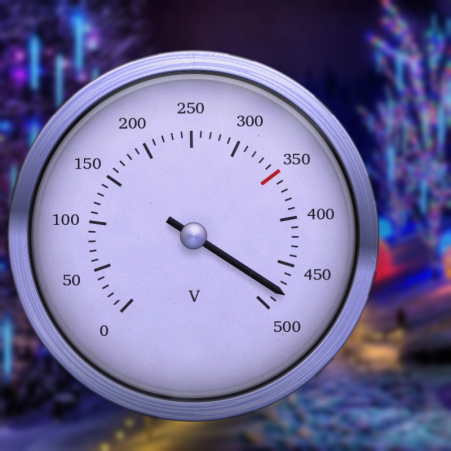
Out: 480
